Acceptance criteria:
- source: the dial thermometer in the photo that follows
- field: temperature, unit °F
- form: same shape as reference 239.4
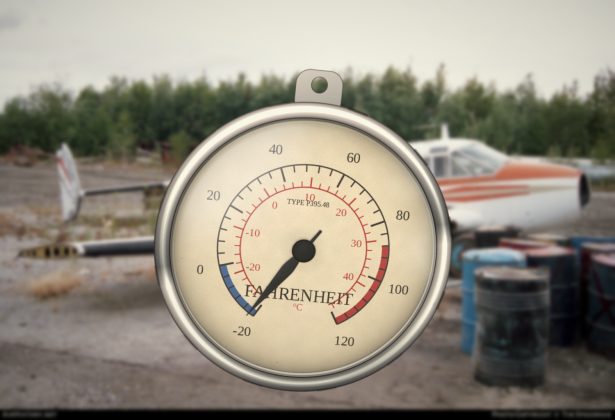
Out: -18
